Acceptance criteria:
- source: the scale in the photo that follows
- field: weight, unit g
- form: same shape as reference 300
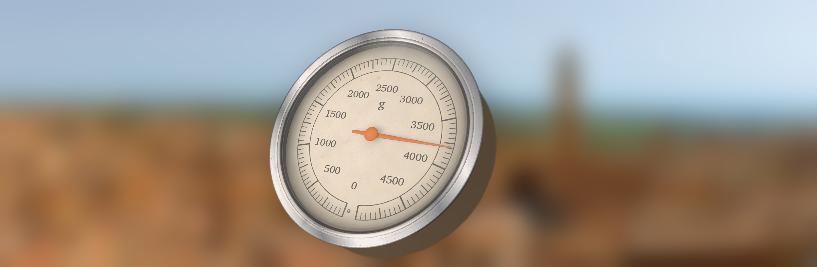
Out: 3800
